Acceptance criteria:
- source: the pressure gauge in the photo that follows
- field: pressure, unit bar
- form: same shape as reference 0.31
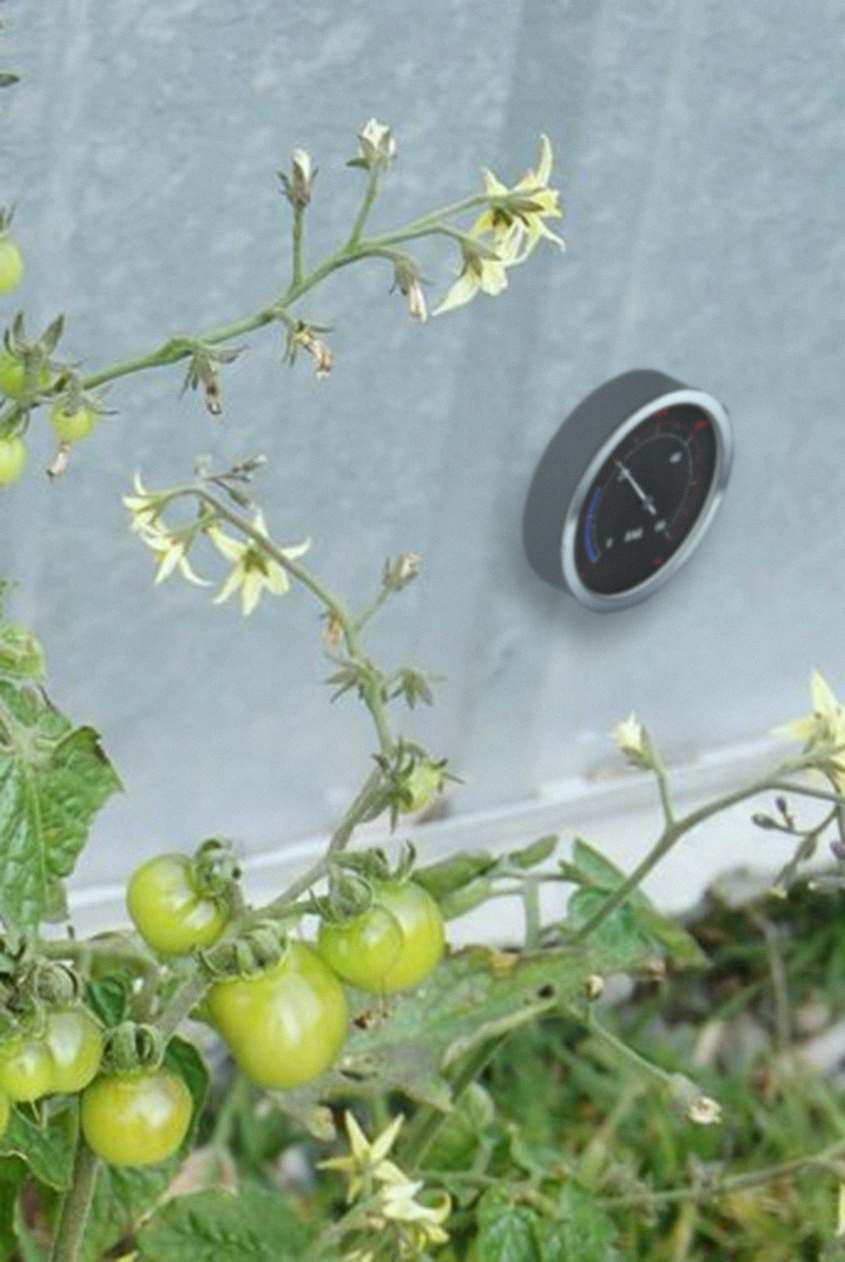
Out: 20
